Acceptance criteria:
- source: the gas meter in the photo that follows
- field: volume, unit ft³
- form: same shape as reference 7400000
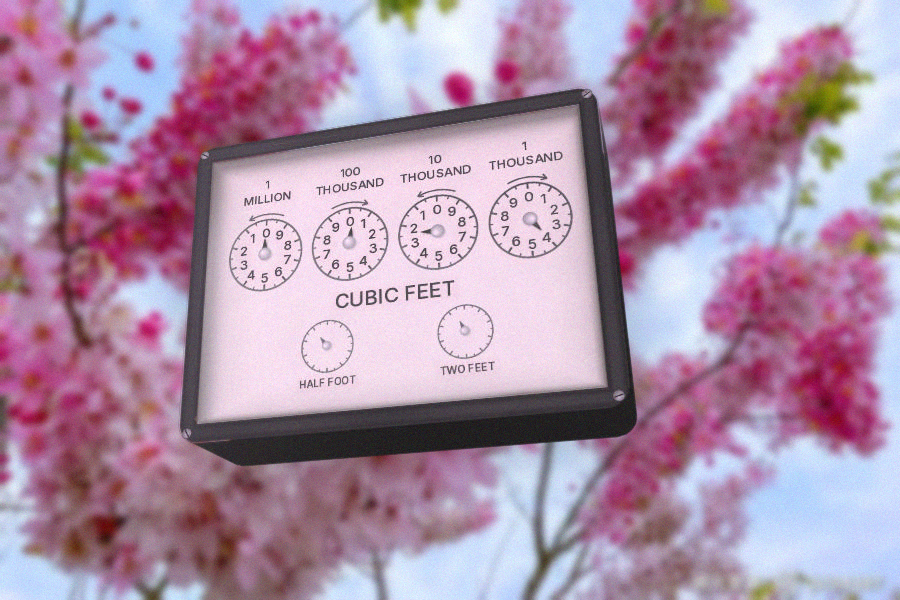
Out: 2400
